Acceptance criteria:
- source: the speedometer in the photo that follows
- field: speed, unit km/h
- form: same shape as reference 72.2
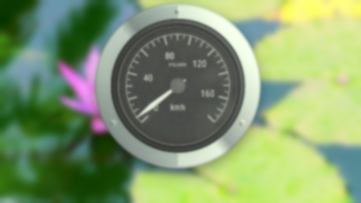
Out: 5
